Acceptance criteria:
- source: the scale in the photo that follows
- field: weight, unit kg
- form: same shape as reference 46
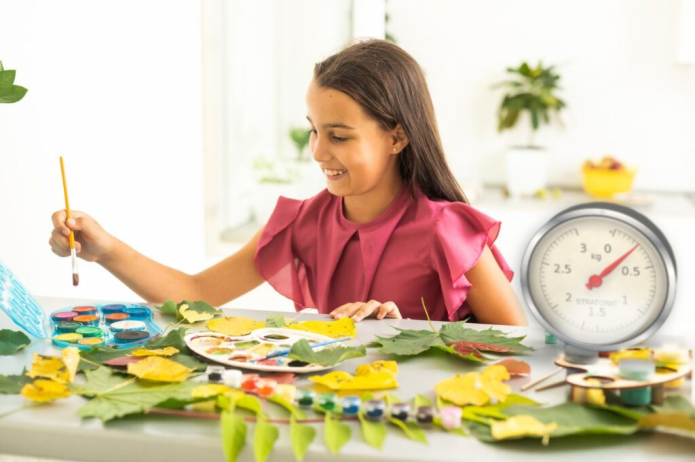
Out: 0.25
